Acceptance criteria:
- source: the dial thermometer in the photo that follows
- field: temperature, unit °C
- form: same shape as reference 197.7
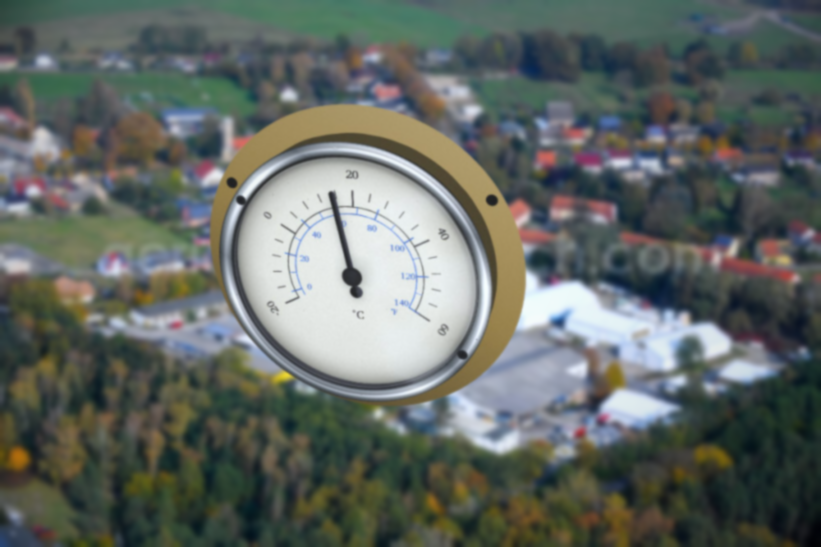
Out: 16
